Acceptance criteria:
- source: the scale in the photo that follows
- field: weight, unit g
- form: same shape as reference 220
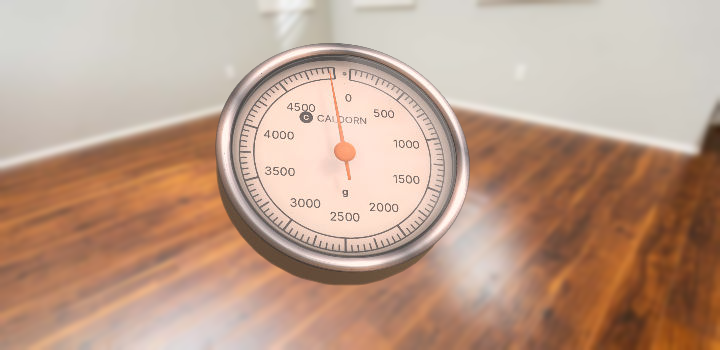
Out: 4950
